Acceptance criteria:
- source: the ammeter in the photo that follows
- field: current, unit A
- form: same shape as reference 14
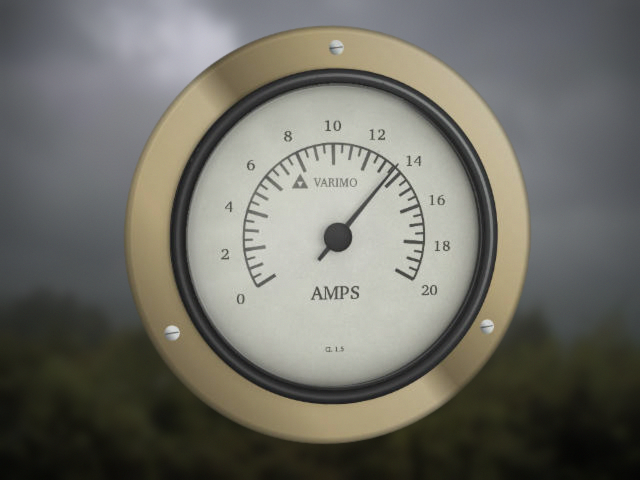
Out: 13.5
